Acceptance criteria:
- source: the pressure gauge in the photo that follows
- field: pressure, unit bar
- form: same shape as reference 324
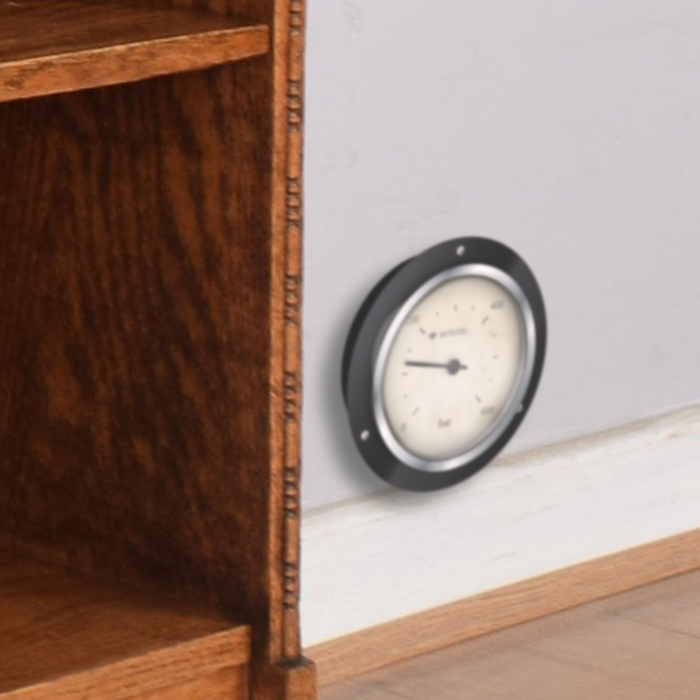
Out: 125
